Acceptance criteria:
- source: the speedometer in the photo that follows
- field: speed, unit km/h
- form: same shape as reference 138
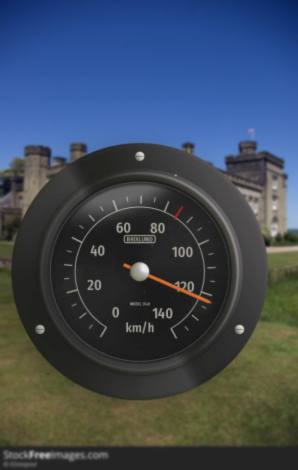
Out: 122.5
